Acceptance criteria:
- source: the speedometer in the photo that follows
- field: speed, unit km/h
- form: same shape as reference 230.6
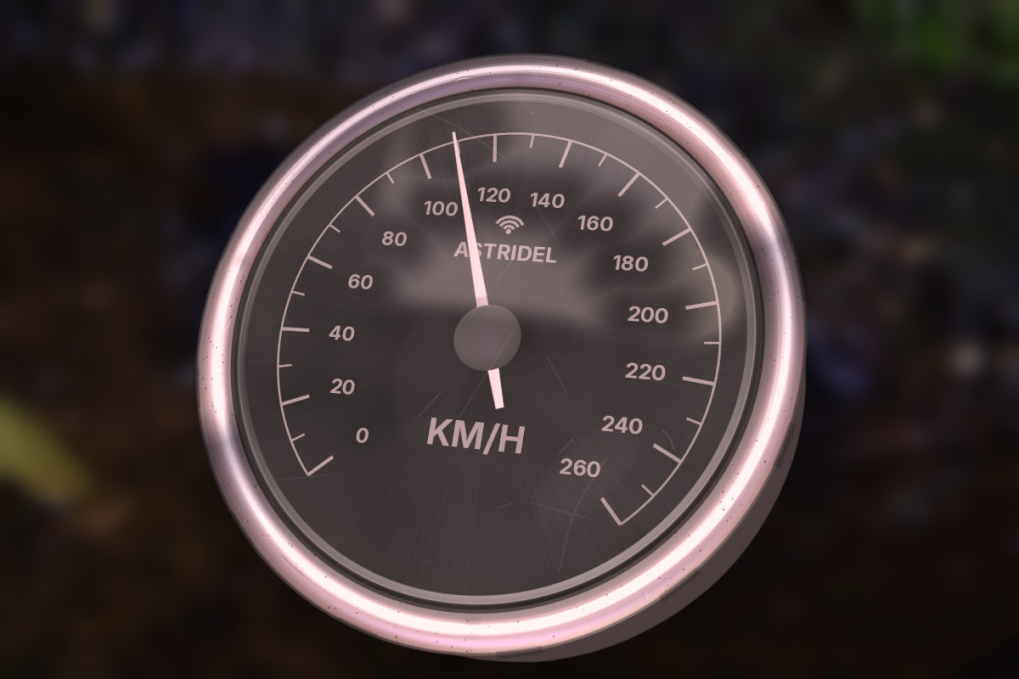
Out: 110
